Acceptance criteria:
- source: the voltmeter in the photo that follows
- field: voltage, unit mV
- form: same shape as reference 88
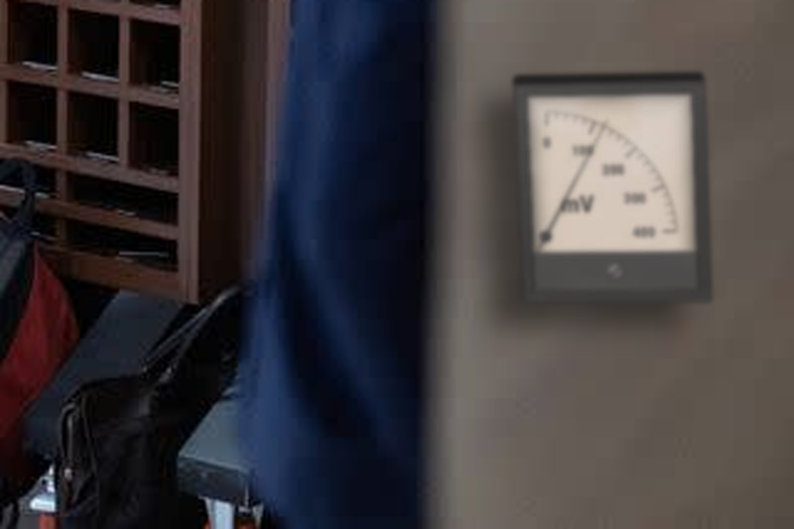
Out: 120
